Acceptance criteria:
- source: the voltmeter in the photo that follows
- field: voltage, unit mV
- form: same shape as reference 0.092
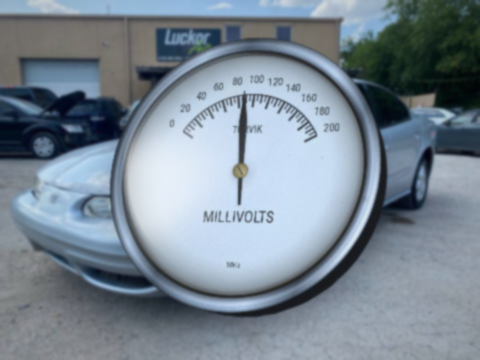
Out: 90
